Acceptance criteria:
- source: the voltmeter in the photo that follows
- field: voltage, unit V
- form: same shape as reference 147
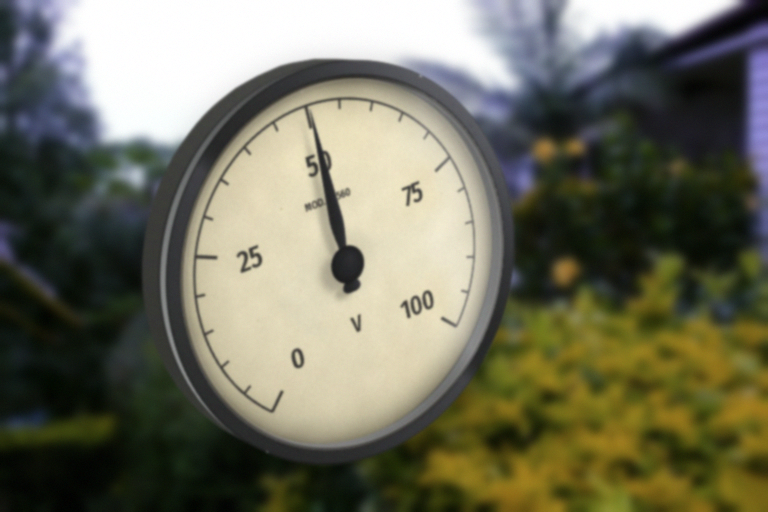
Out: 50
